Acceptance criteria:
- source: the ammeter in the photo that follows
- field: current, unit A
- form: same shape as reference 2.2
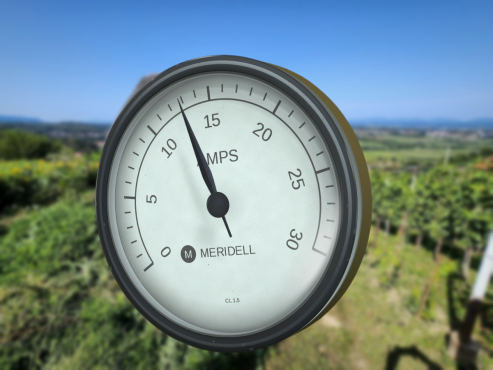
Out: 13
